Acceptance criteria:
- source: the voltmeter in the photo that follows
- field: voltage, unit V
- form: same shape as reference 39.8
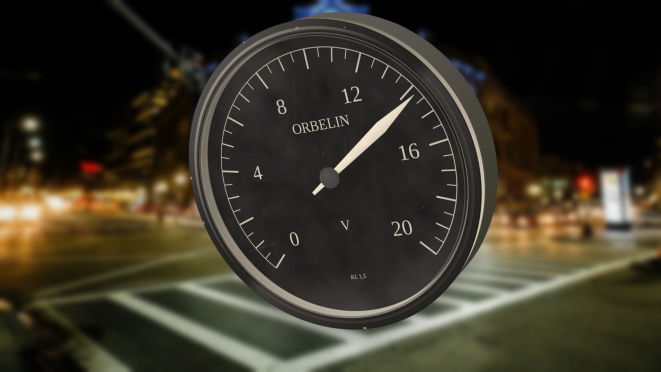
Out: 14.25
